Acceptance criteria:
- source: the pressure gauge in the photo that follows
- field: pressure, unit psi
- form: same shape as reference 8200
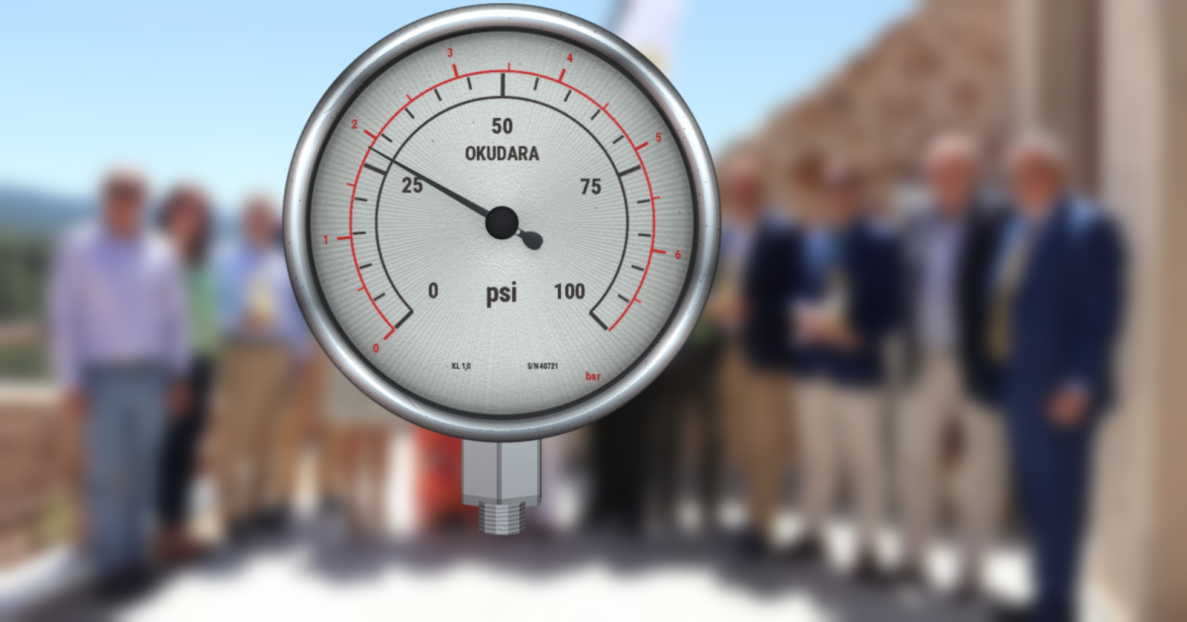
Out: 27.5
